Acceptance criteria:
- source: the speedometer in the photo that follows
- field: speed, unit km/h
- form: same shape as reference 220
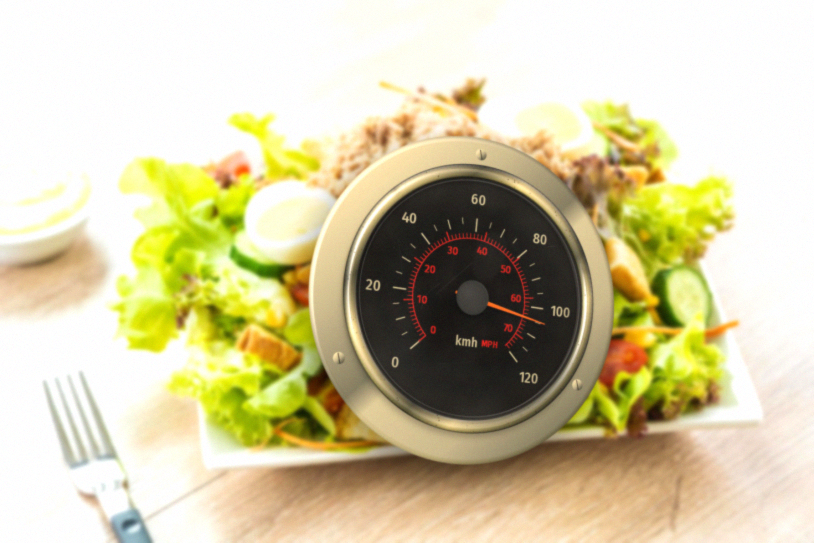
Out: 105
